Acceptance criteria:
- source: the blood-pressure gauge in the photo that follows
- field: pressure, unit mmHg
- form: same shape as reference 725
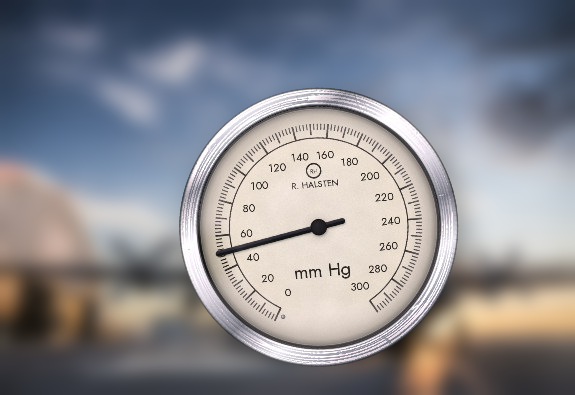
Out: 50
